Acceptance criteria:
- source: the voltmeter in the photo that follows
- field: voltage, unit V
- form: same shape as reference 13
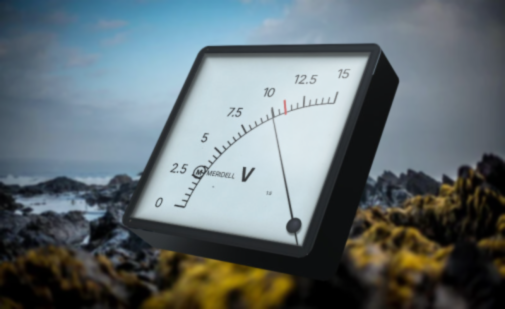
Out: 10
